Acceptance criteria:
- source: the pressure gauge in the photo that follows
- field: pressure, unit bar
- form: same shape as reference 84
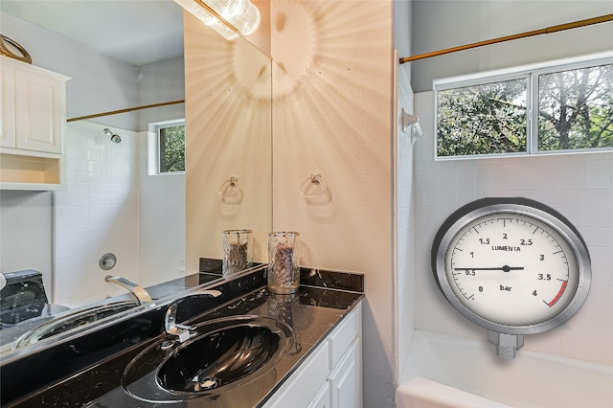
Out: 0.6
